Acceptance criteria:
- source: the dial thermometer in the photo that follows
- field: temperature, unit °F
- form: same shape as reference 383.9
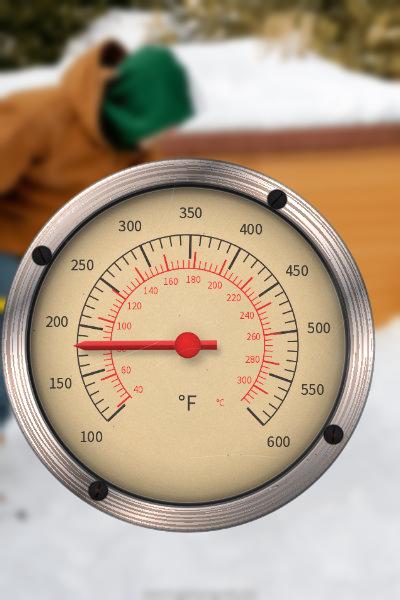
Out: 180
